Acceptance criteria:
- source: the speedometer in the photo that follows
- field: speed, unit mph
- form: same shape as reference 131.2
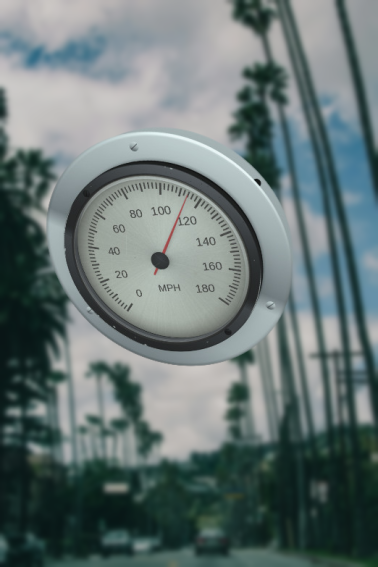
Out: 114
